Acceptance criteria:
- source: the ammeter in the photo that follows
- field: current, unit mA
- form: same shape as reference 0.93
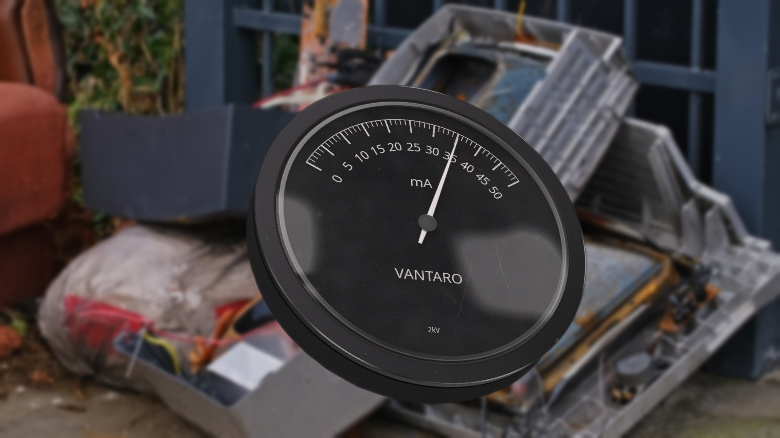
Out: 35
